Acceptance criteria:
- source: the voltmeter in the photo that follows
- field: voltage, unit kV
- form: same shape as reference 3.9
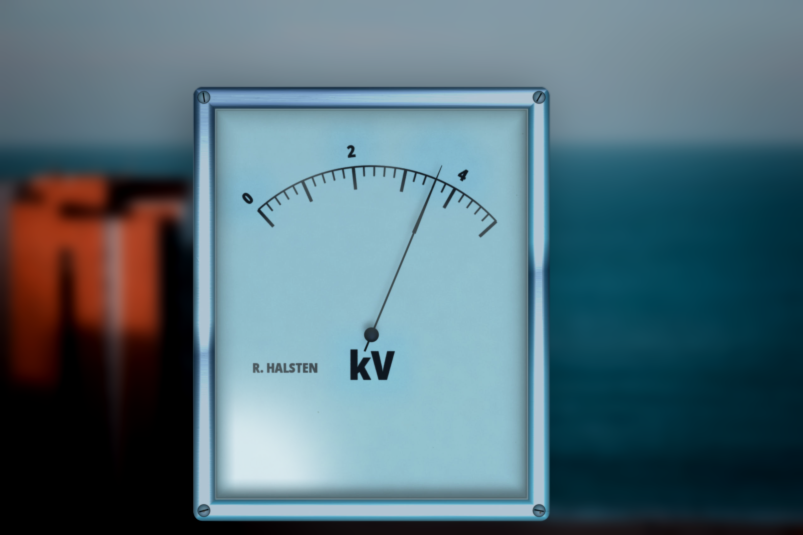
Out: 3.6
